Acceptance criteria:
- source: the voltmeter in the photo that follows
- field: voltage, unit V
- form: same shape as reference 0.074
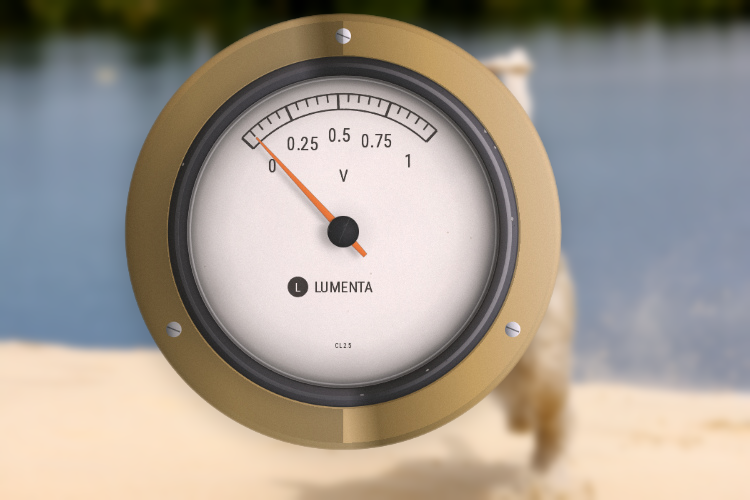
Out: 0.05
